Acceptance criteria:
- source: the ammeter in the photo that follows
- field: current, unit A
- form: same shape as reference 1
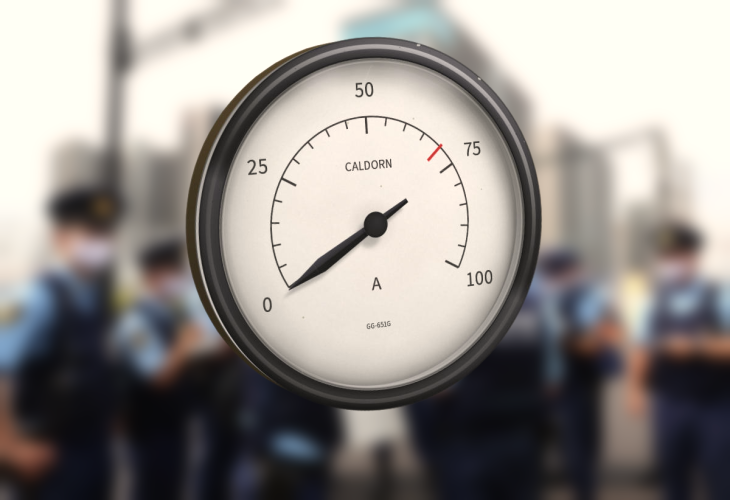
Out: 0
